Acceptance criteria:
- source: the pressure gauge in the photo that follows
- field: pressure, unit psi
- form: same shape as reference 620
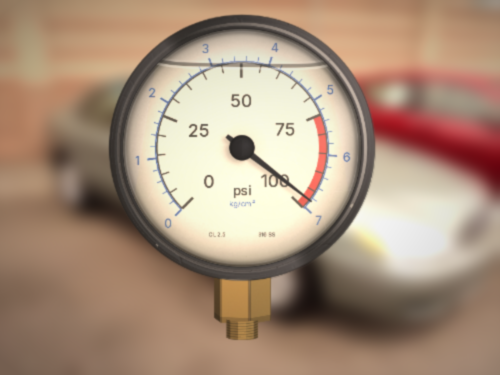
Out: 97.5
